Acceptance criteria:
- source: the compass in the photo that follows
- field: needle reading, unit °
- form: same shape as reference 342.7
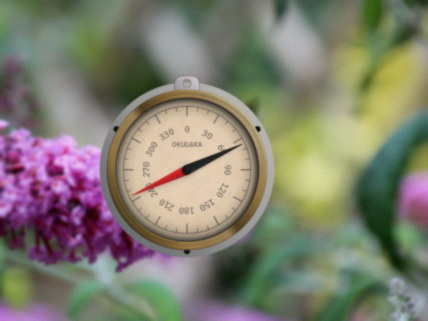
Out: 245
